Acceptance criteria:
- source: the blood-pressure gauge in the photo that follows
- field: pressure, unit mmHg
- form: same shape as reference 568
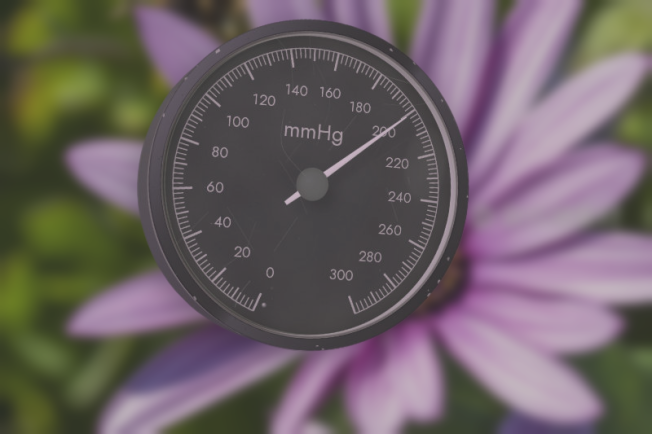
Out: 200
